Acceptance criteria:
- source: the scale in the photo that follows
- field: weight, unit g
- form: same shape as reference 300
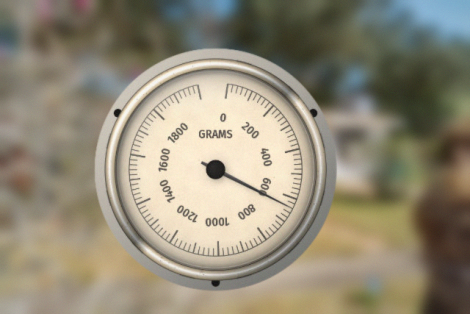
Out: 640
